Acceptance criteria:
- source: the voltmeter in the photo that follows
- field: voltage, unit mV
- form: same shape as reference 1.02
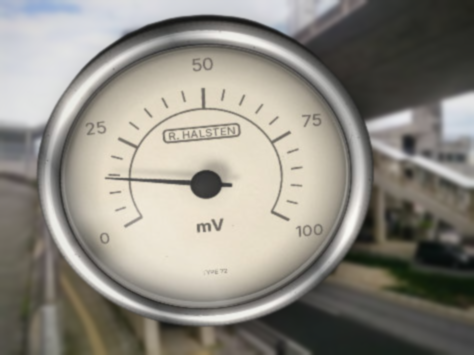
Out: 15
